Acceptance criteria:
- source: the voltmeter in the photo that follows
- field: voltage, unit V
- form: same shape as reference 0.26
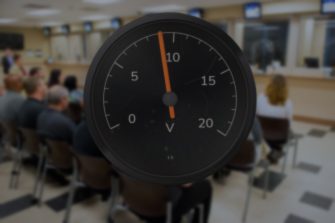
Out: 9
